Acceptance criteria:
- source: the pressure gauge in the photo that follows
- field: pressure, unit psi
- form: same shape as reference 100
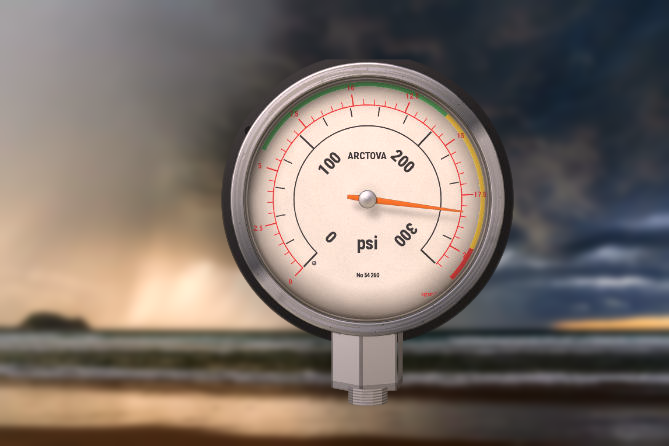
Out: 260
